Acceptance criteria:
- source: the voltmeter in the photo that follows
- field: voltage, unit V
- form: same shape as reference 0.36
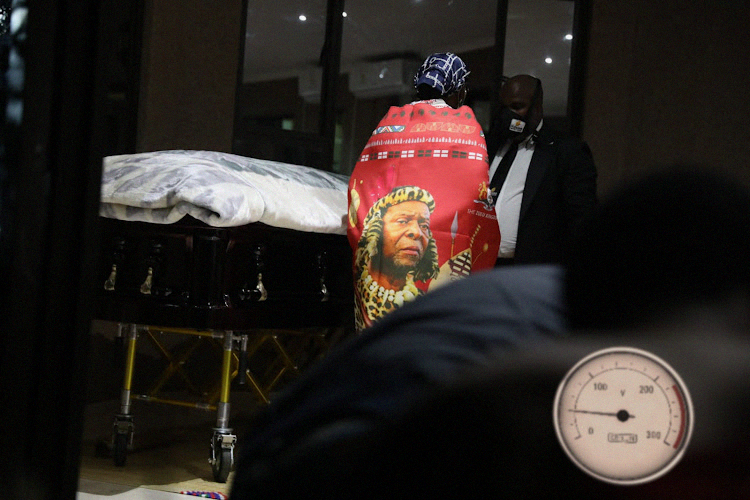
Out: 40
